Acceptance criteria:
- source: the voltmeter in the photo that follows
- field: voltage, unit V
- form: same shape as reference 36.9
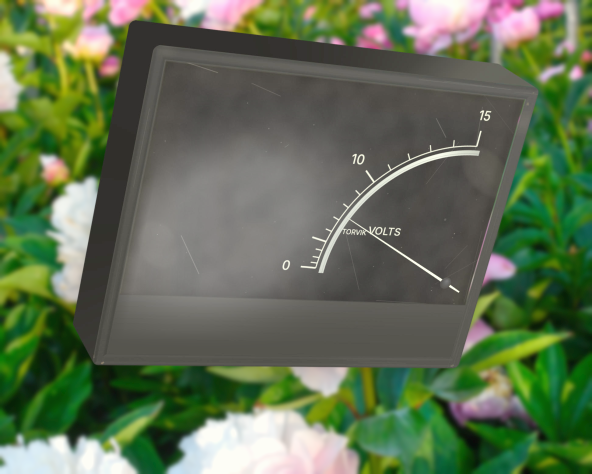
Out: 7.5
